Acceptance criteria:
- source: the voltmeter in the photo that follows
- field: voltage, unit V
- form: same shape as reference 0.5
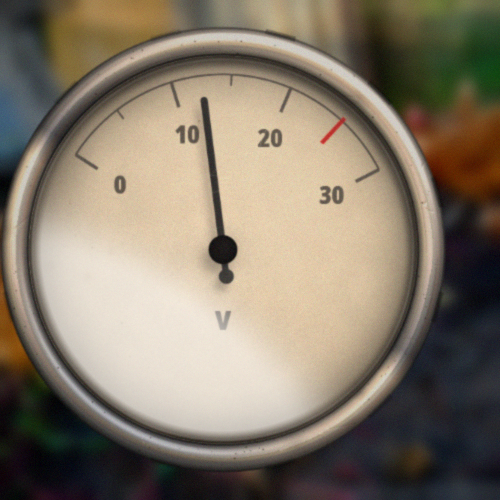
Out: 12.5
